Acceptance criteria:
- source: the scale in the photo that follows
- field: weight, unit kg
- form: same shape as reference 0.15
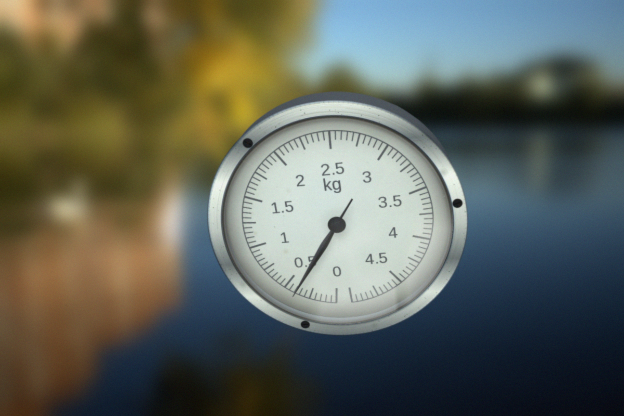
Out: 0.4
